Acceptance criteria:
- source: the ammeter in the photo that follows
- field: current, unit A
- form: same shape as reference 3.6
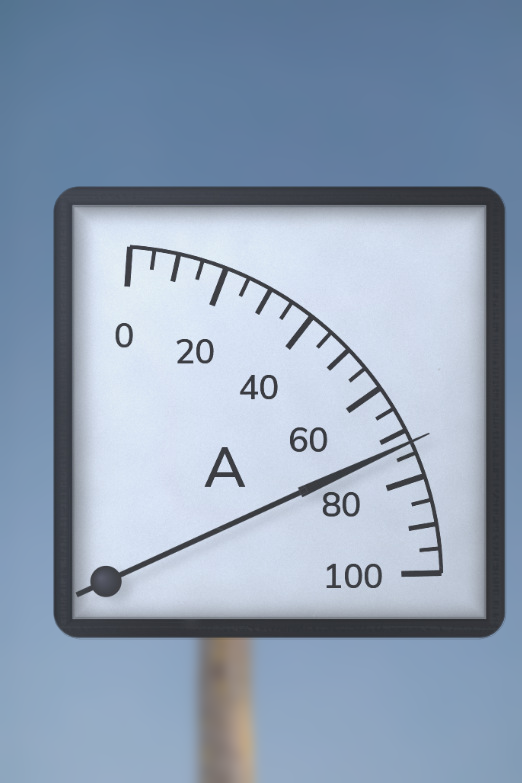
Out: 72.5
